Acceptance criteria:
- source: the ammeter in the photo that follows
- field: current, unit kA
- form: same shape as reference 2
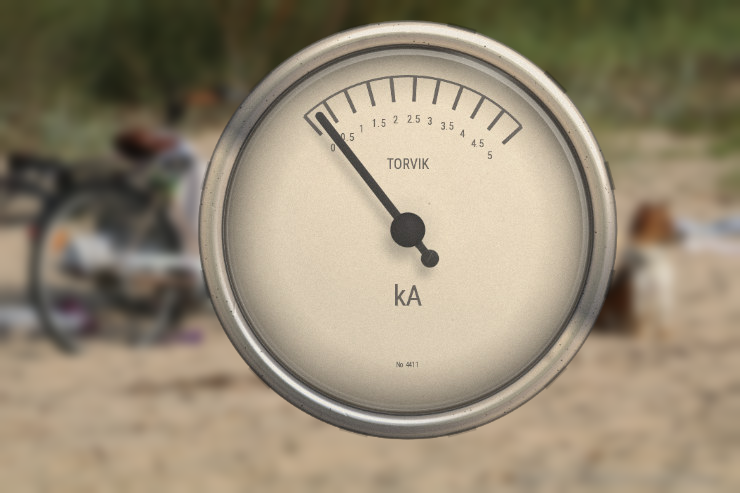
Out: 0.25
